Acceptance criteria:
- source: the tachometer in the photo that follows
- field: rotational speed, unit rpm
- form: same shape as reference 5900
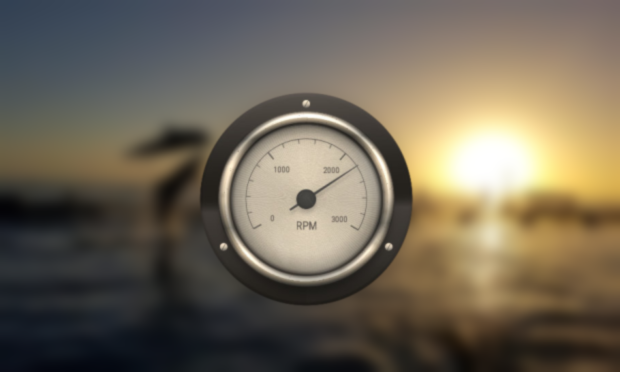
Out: 2200
